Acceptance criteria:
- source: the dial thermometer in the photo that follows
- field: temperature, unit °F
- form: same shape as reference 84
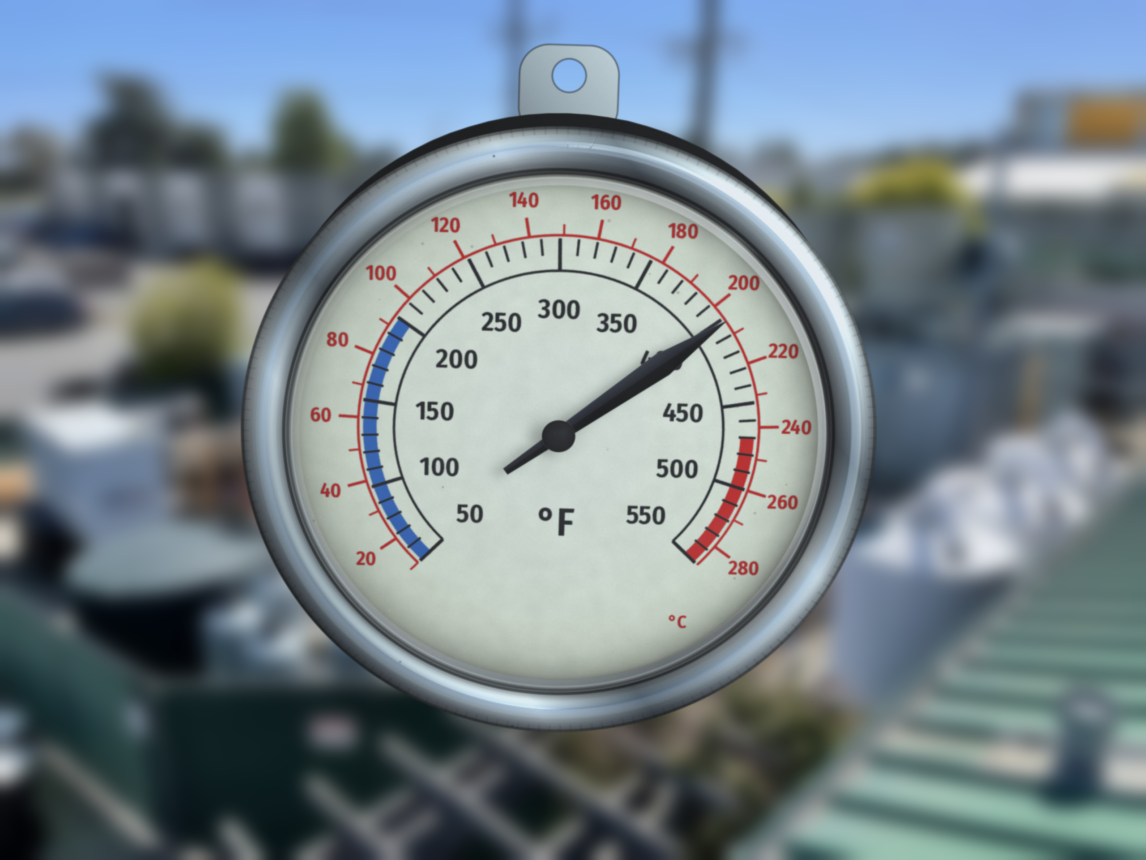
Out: 400
